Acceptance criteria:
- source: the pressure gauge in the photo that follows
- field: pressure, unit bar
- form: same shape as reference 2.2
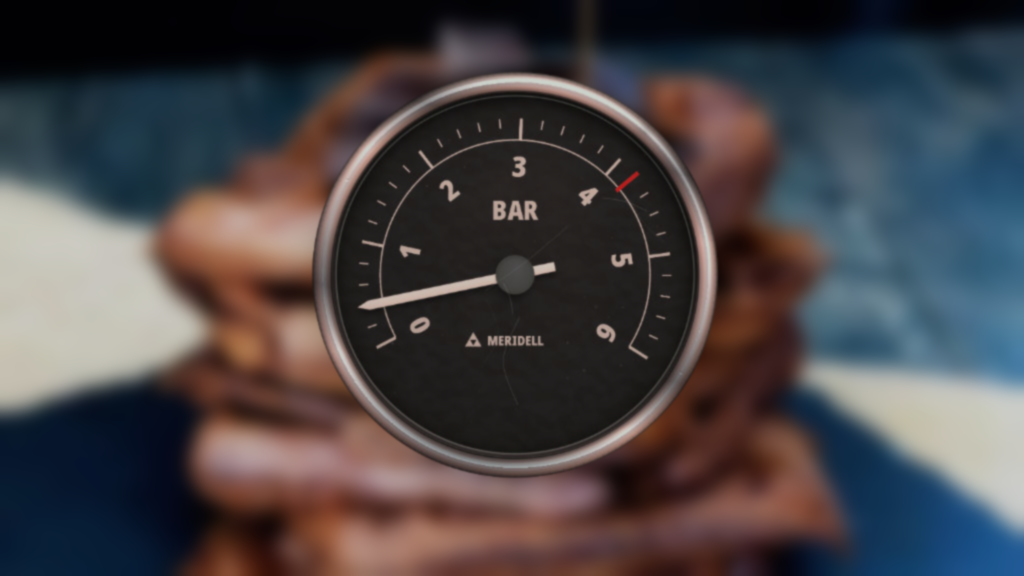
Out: 0.4
